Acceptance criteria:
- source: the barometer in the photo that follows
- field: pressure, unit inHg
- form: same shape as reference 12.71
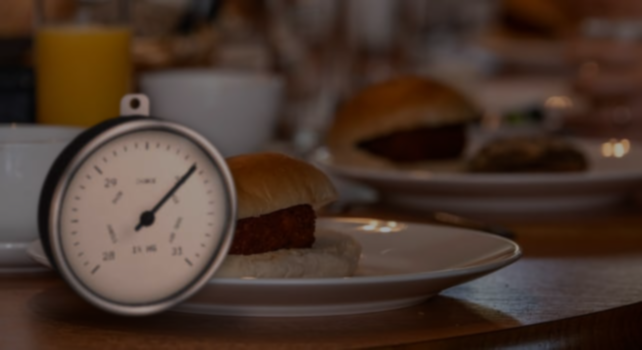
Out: 30
